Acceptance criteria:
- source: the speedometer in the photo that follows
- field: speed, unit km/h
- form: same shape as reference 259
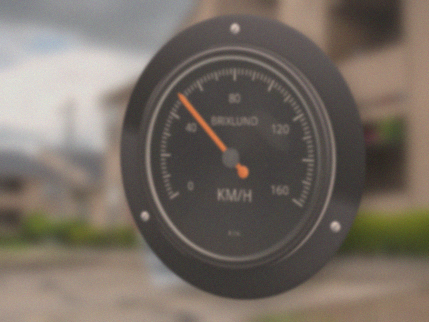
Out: 50
